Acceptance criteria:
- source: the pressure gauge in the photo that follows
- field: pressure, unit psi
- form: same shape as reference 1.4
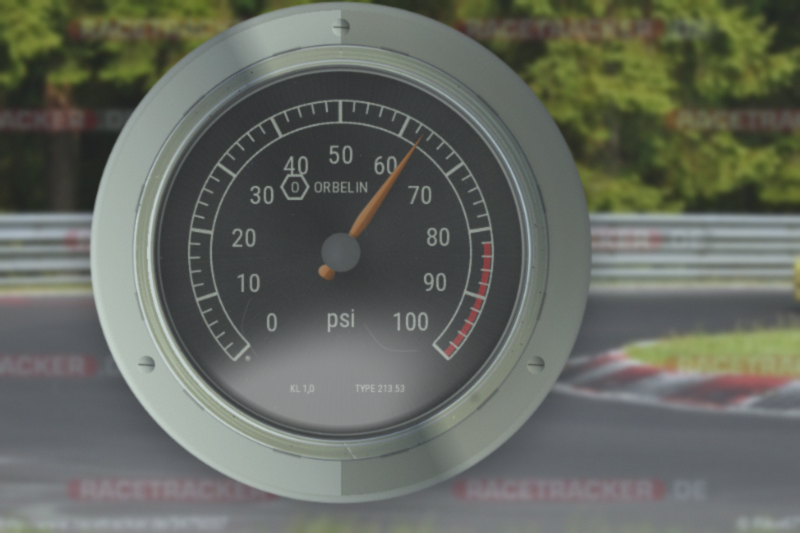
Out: 63
